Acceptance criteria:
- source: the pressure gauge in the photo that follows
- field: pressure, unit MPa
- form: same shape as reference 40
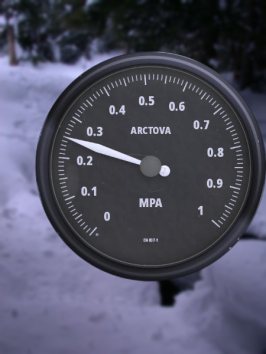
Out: 0.25
